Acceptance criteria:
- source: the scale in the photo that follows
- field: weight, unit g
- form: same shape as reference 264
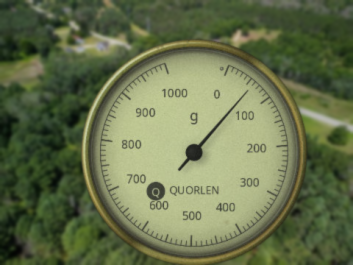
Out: 60
